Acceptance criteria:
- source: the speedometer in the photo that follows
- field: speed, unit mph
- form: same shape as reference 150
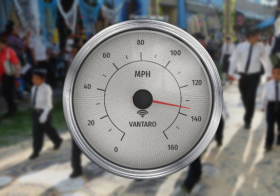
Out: 135
